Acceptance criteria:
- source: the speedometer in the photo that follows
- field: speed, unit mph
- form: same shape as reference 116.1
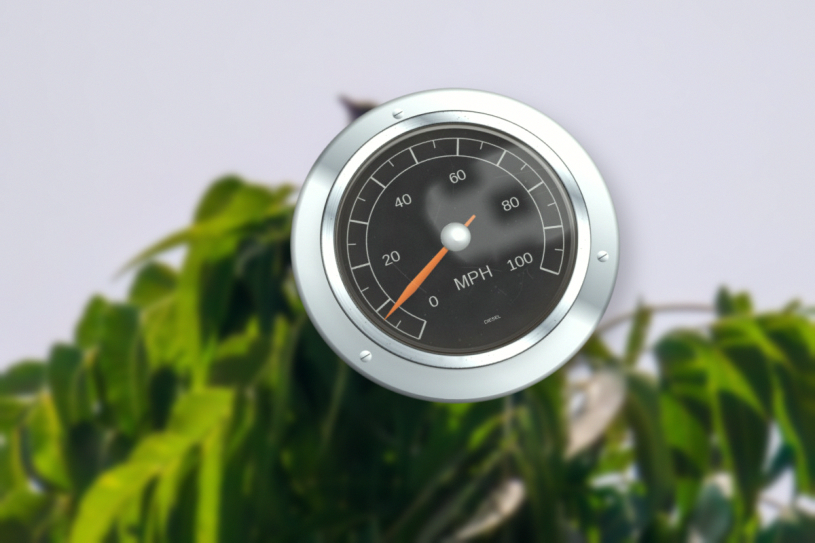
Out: 7.5
